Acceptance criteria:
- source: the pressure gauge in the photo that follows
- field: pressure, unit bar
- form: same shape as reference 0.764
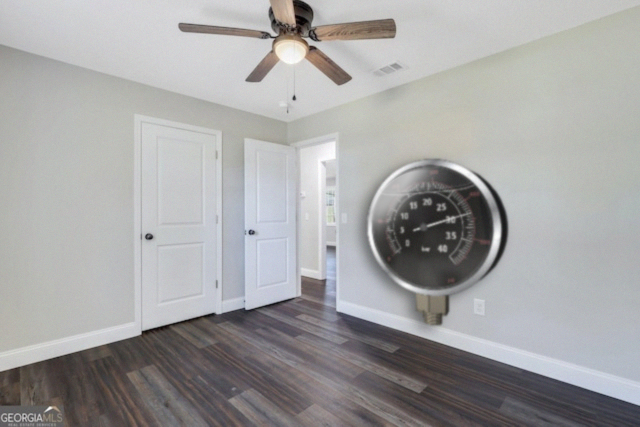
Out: 30
